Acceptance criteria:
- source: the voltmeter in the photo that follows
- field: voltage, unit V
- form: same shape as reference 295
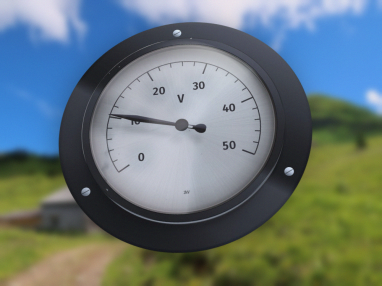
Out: 10
